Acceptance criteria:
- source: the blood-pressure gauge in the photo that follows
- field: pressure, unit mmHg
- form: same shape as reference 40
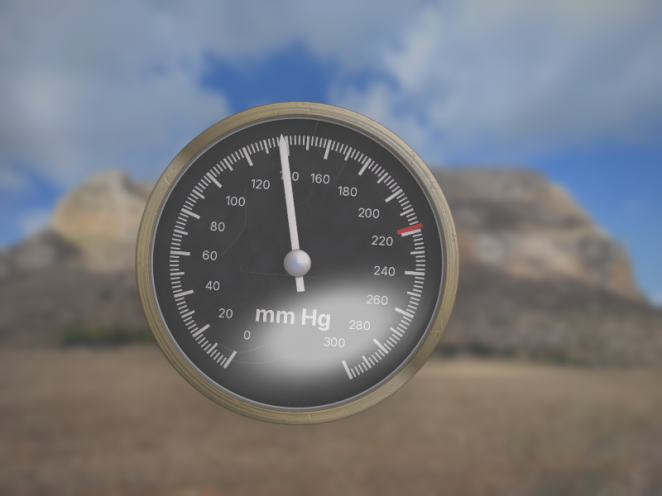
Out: 138
